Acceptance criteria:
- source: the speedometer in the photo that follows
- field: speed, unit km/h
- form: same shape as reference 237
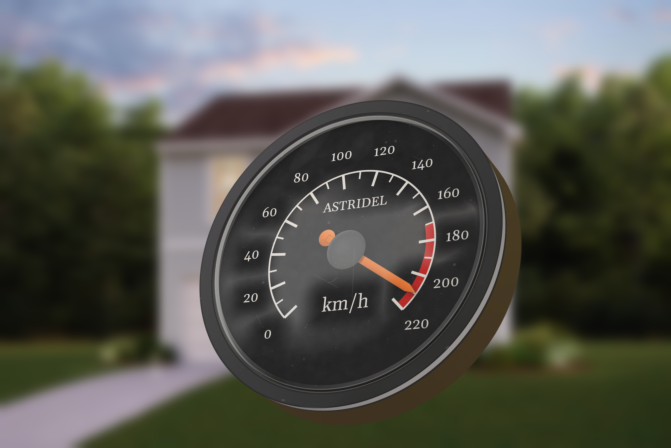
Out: 210
